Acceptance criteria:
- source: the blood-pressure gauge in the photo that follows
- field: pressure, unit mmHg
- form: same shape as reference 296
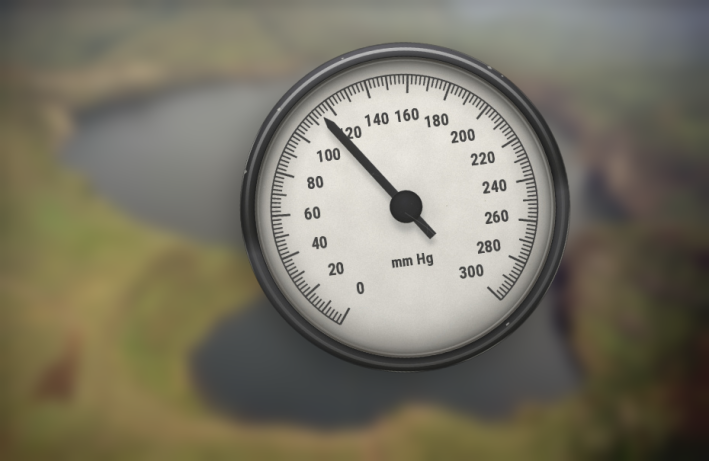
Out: 114
